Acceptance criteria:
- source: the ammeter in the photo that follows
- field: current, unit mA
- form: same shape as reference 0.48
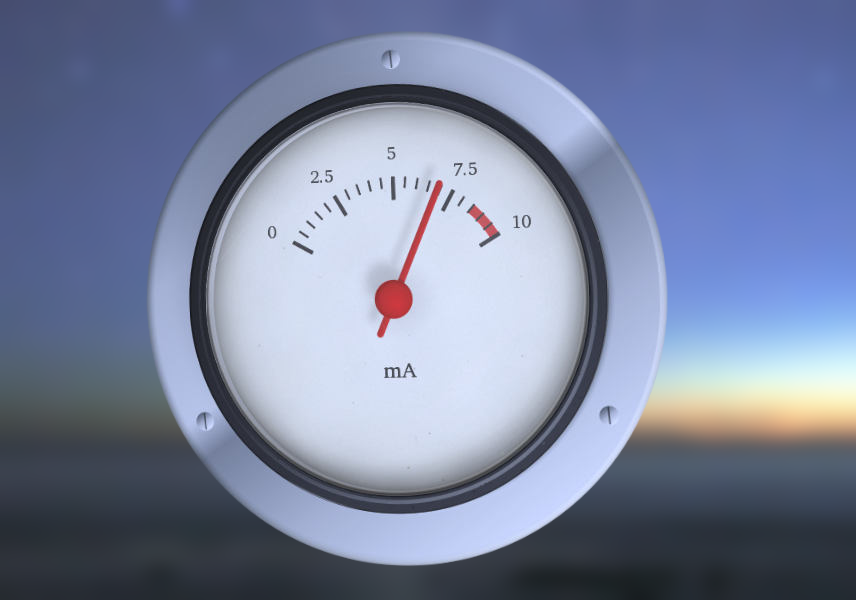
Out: 7
